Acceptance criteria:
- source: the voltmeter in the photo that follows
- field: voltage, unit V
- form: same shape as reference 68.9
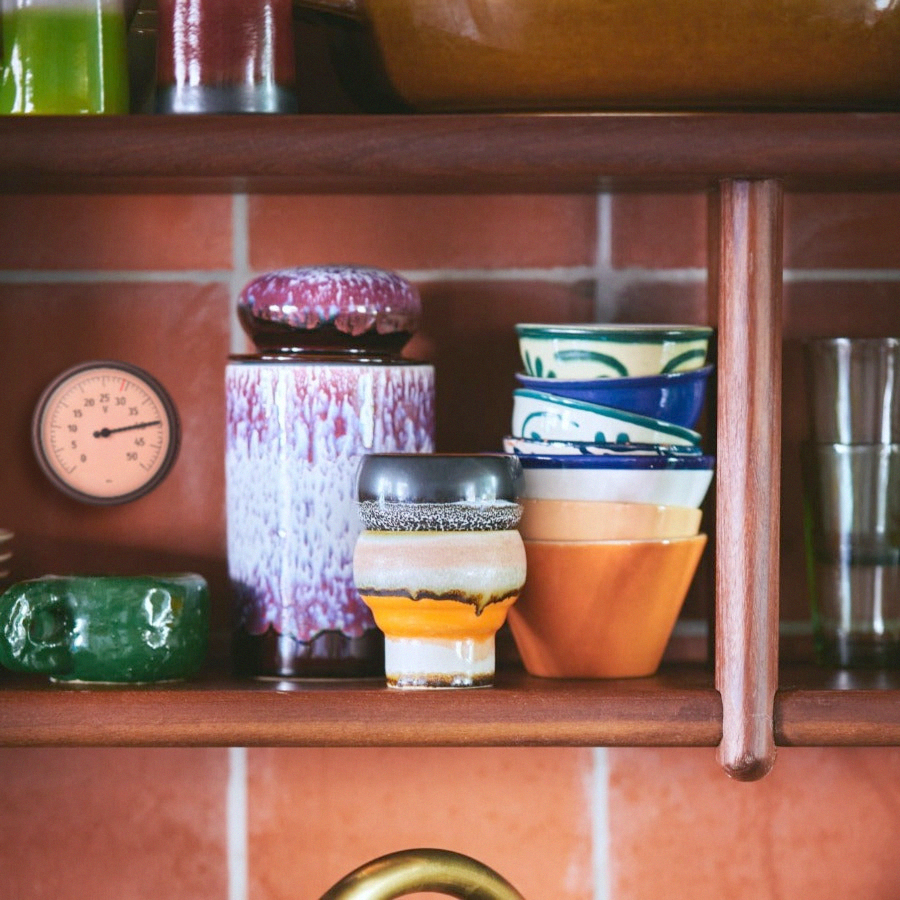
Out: 40
